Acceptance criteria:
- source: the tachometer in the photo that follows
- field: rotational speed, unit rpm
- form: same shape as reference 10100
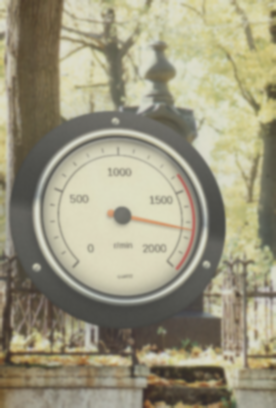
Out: 1750
